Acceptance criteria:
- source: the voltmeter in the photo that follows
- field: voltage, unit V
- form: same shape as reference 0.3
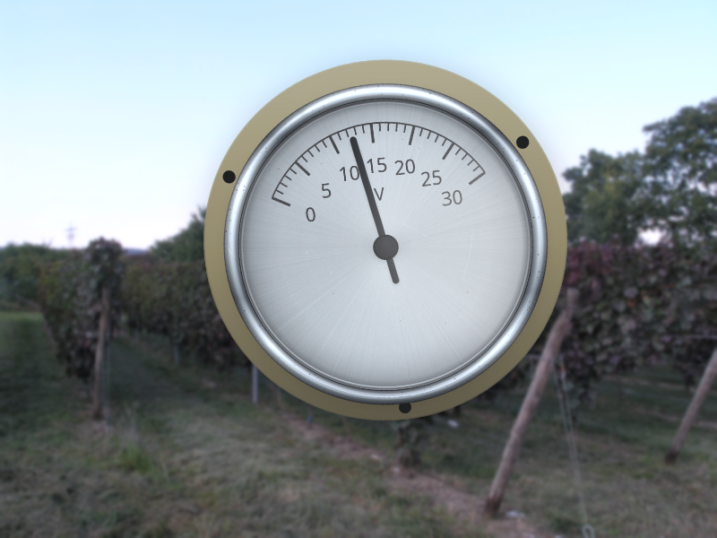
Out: 12.5
